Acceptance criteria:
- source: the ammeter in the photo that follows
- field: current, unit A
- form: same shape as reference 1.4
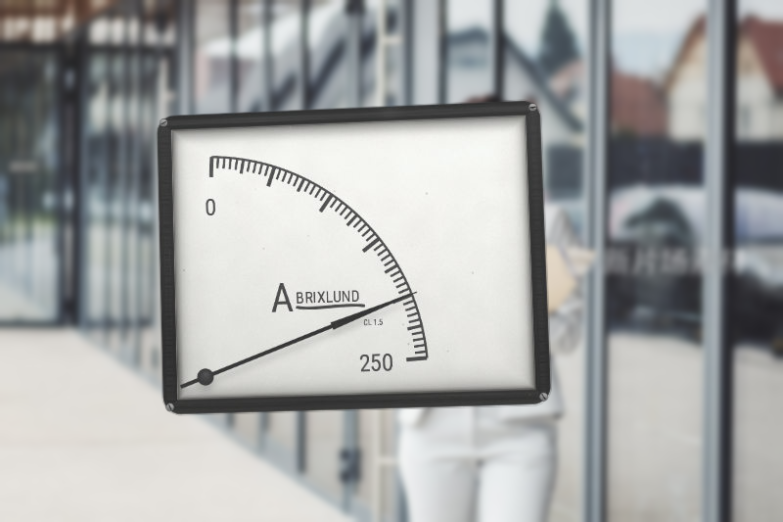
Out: 200
